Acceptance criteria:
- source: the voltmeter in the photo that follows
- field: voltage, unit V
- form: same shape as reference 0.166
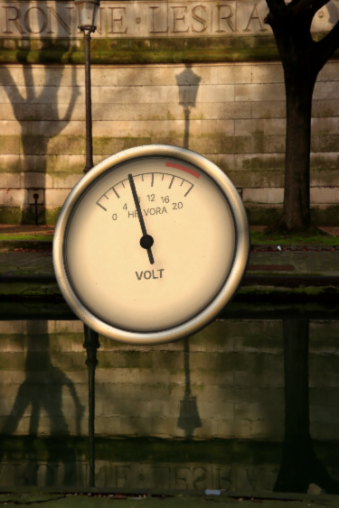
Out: 8
